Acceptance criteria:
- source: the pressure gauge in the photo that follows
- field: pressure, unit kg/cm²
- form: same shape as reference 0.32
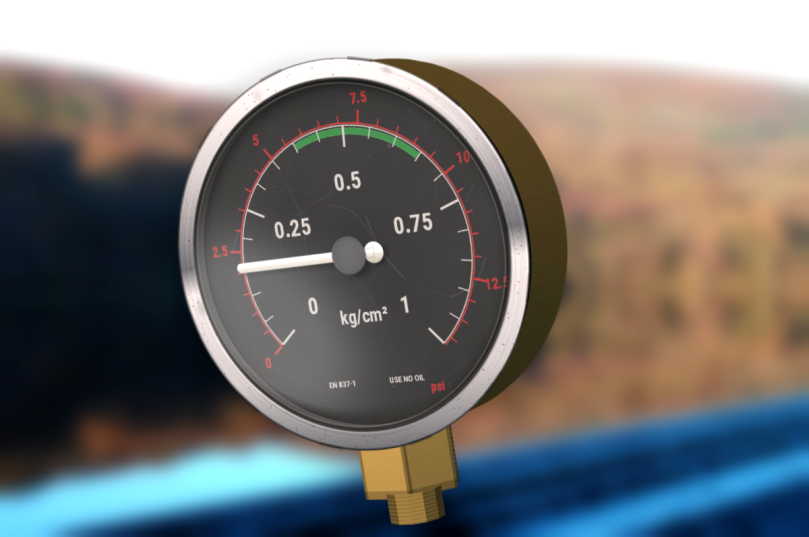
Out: 0.15
